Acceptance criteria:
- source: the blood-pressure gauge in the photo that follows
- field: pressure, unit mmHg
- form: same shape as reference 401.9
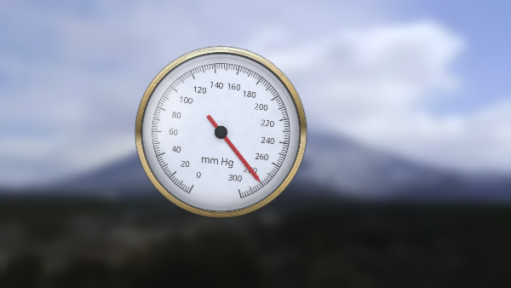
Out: 280
